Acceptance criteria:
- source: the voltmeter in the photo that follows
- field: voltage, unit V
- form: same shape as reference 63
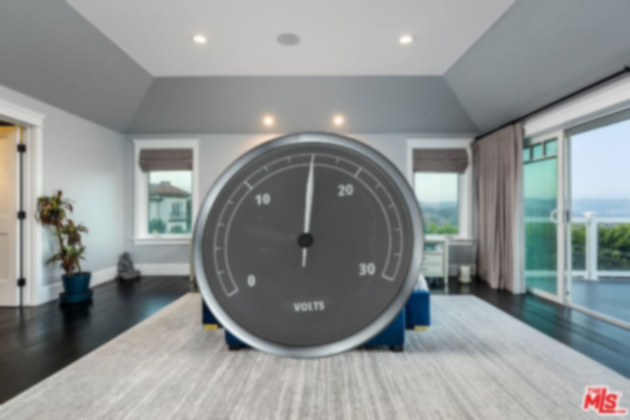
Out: 16
